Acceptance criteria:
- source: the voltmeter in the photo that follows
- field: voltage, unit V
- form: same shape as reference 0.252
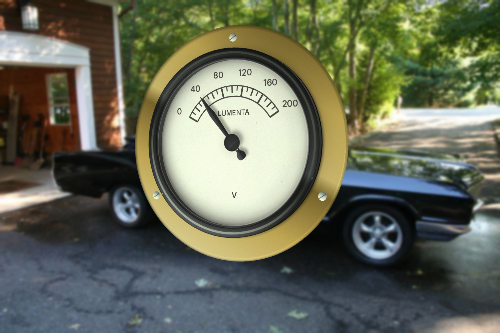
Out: 40
